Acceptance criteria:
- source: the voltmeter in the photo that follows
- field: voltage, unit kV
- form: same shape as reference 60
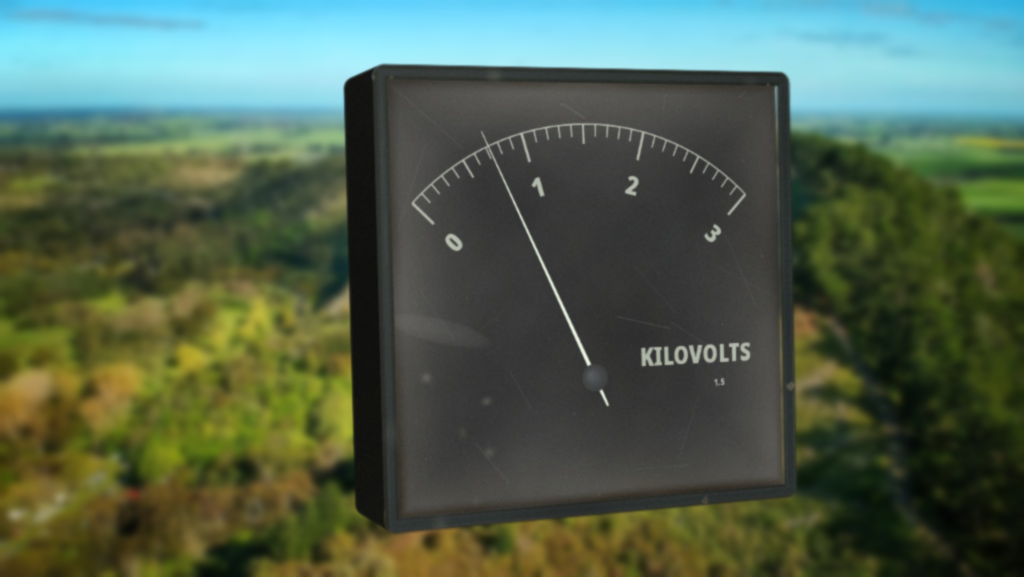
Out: 0.7
